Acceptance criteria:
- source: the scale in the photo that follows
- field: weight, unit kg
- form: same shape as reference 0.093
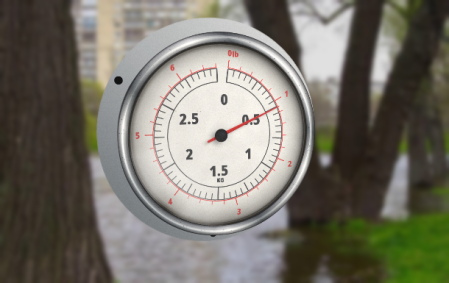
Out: 0.5
